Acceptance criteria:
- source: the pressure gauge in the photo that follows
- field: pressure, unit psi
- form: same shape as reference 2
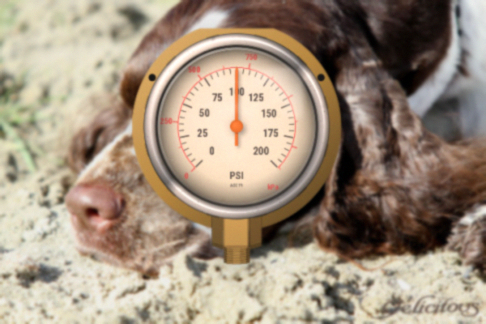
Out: 100
